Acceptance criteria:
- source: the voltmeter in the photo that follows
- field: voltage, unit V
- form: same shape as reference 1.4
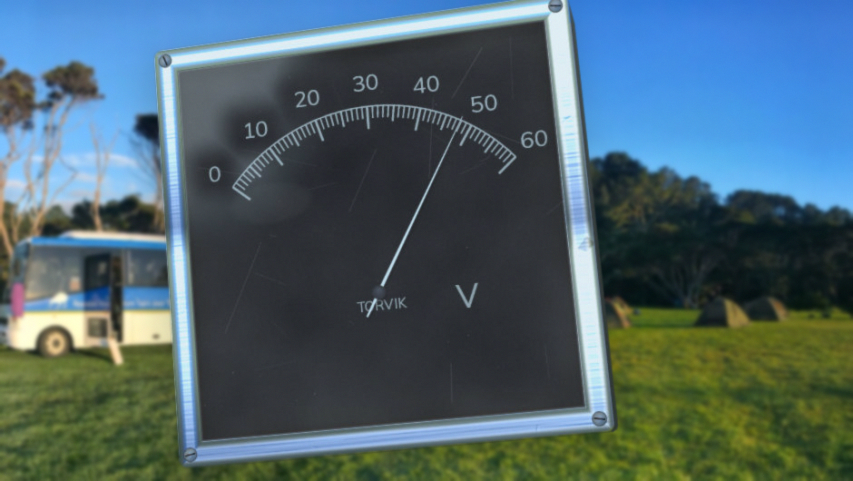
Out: 48
